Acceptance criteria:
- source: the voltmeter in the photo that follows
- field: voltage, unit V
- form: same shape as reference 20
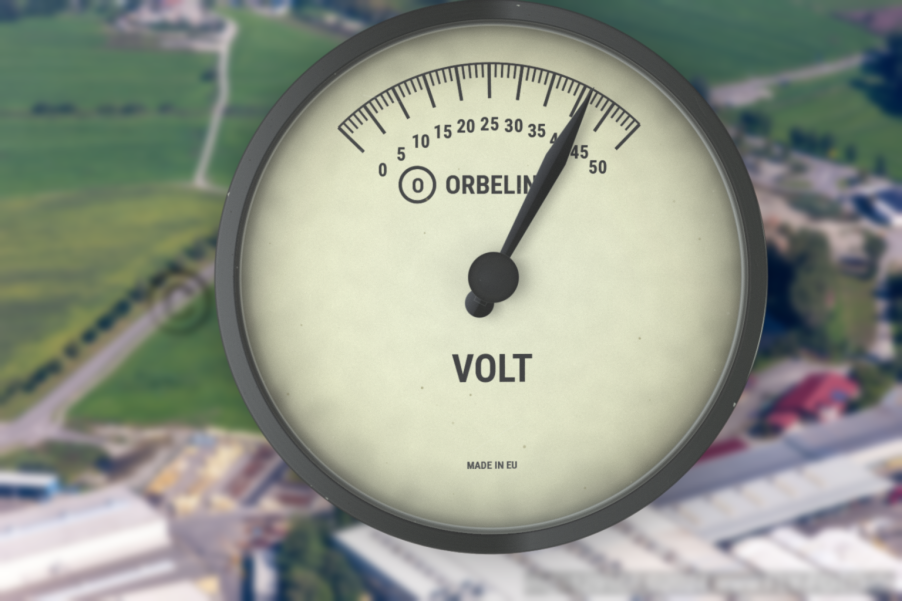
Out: 41
